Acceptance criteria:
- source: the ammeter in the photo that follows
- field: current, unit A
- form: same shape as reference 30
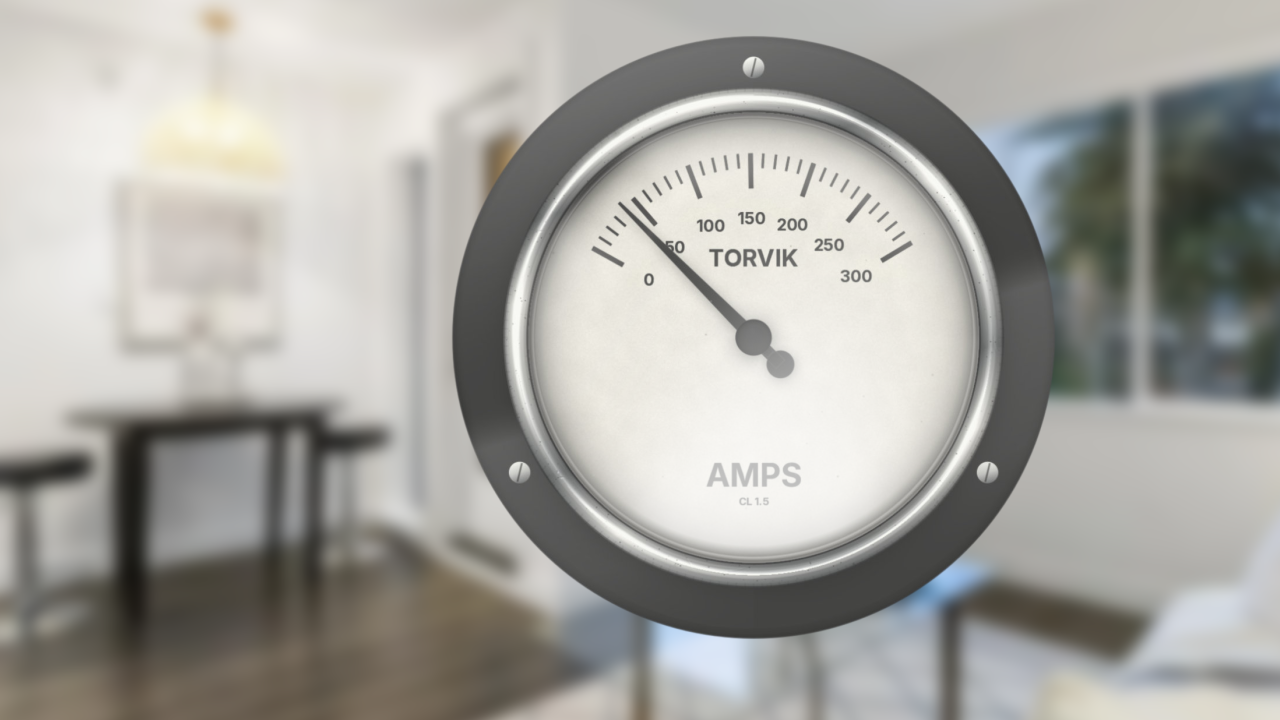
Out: 40
